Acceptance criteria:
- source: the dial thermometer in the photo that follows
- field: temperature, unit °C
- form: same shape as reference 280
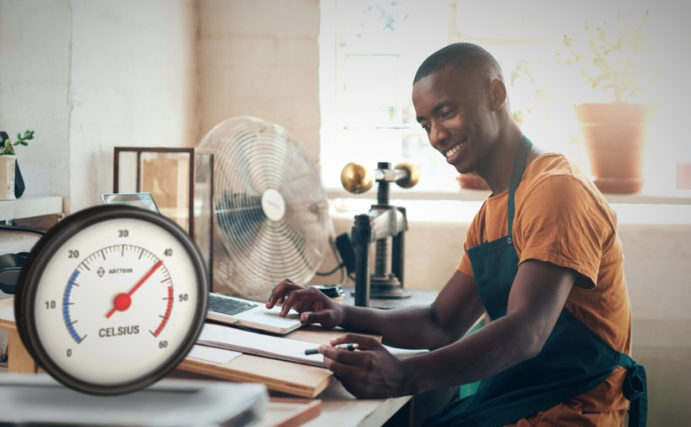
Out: 40
